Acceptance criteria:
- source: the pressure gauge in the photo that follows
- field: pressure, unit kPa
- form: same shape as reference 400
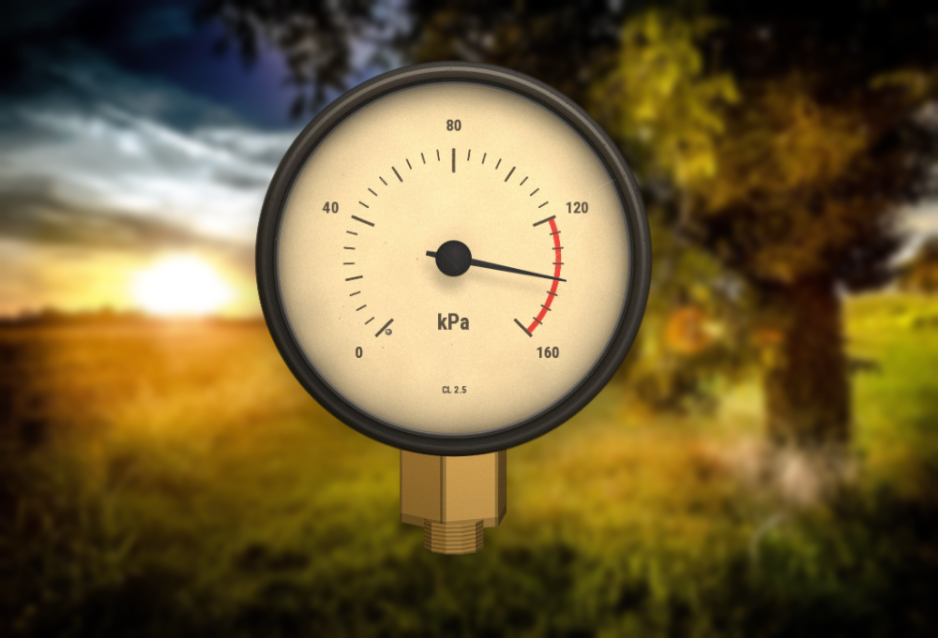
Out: 140
